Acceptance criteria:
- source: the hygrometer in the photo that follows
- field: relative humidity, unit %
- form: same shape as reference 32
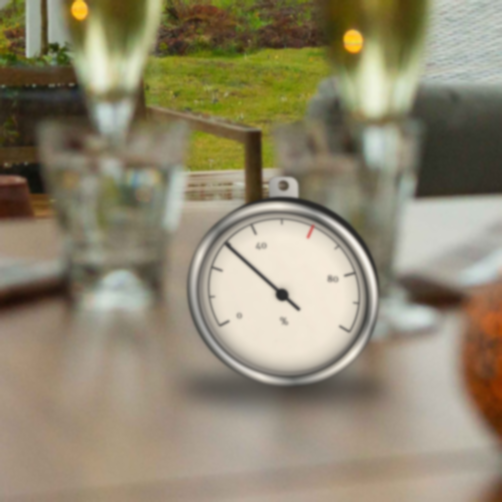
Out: 30
